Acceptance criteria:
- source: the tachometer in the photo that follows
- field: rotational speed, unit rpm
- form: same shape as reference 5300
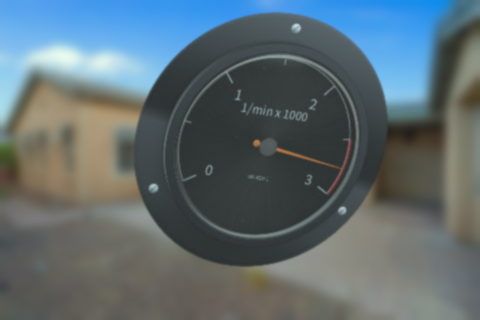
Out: 2750
